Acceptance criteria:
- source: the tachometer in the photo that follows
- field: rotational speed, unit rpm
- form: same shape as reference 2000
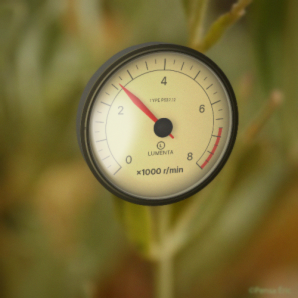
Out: 2625
